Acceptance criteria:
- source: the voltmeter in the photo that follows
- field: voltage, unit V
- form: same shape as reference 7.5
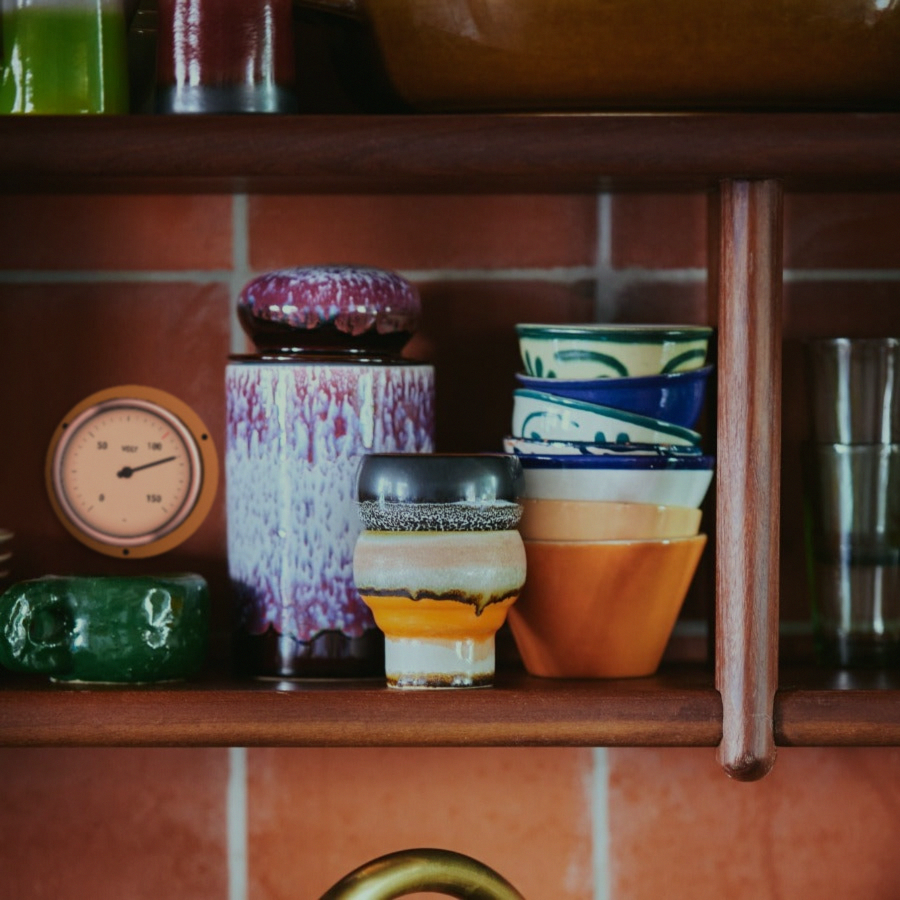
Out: 115
